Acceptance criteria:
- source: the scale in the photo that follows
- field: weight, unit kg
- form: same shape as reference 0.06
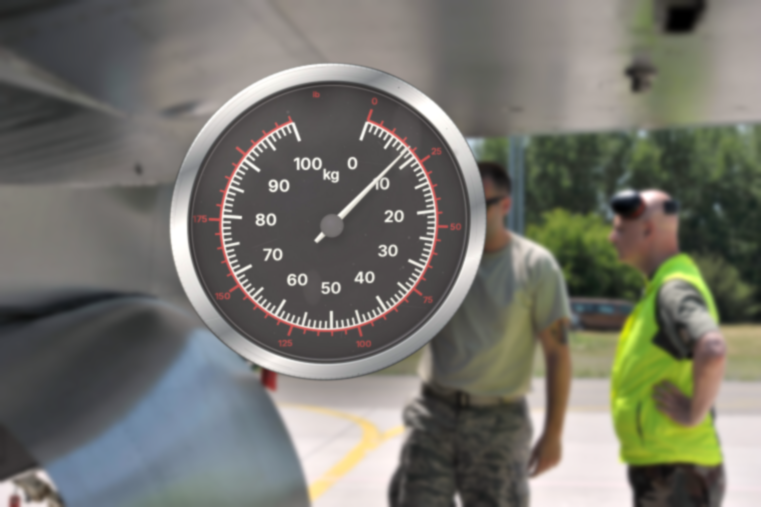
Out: 8
